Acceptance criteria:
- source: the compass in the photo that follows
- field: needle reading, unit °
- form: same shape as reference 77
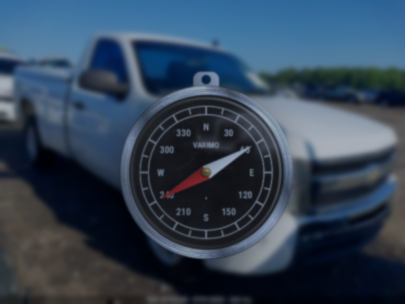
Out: 240
